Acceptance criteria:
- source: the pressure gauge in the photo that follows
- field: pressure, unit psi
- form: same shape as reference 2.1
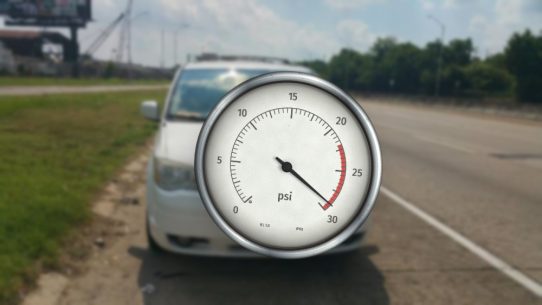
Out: 29
